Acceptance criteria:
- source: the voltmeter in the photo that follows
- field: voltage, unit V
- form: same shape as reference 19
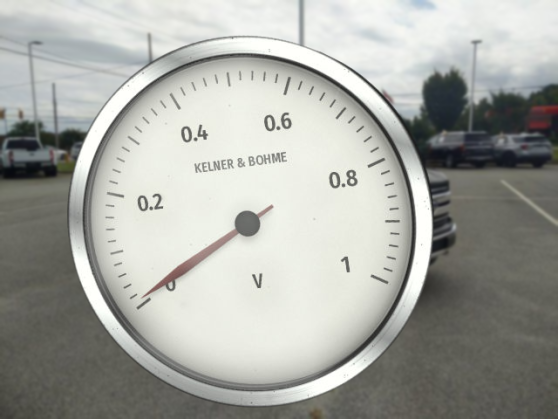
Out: 0.01
